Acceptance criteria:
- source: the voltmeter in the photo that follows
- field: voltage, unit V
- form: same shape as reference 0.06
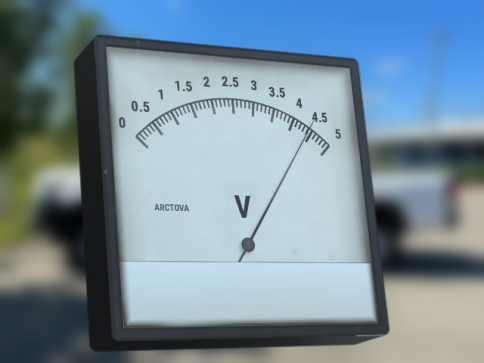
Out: 4.4
